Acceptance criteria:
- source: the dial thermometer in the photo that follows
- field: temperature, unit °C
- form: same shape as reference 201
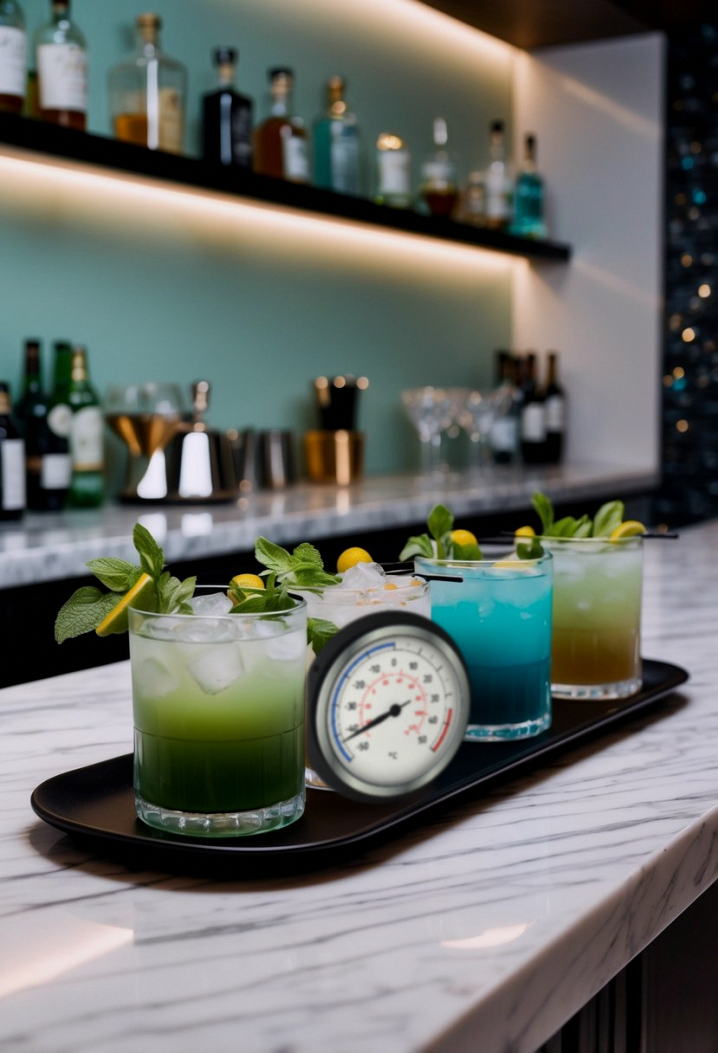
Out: -42.5
